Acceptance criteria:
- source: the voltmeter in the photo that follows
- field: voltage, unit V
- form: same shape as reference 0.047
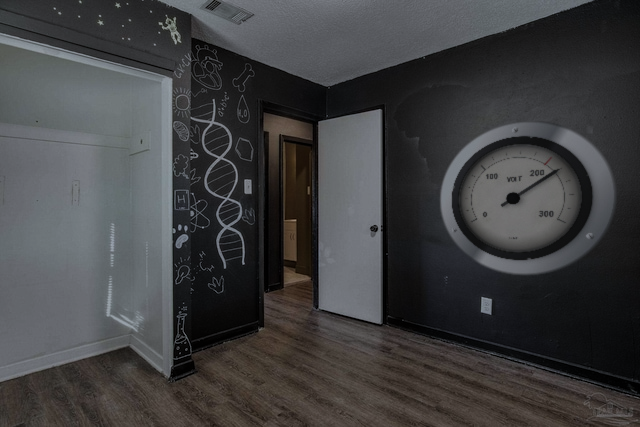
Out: 220
